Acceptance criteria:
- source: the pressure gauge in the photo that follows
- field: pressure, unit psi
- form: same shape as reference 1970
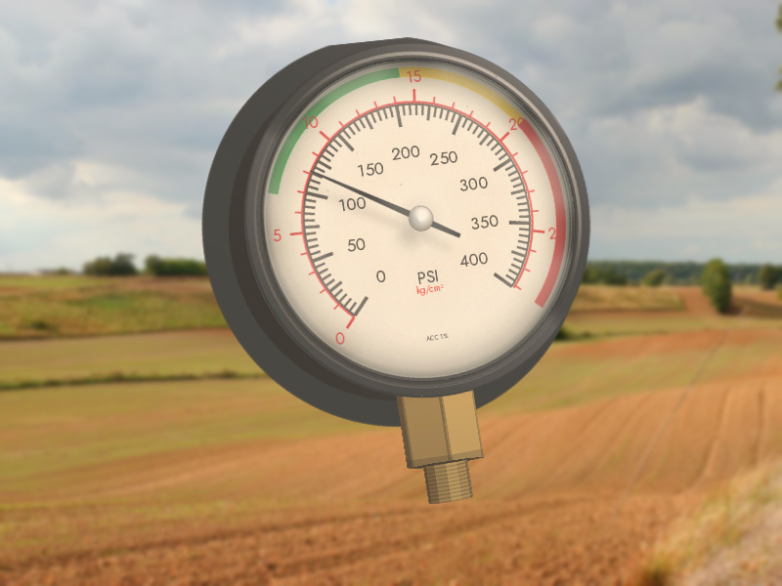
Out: 115
